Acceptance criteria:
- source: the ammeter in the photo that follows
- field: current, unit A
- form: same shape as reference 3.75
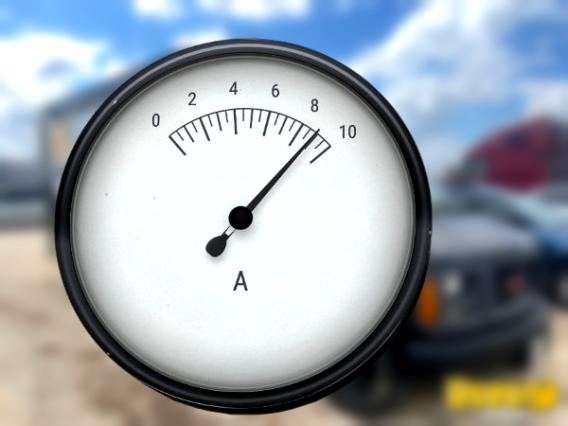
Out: 9
